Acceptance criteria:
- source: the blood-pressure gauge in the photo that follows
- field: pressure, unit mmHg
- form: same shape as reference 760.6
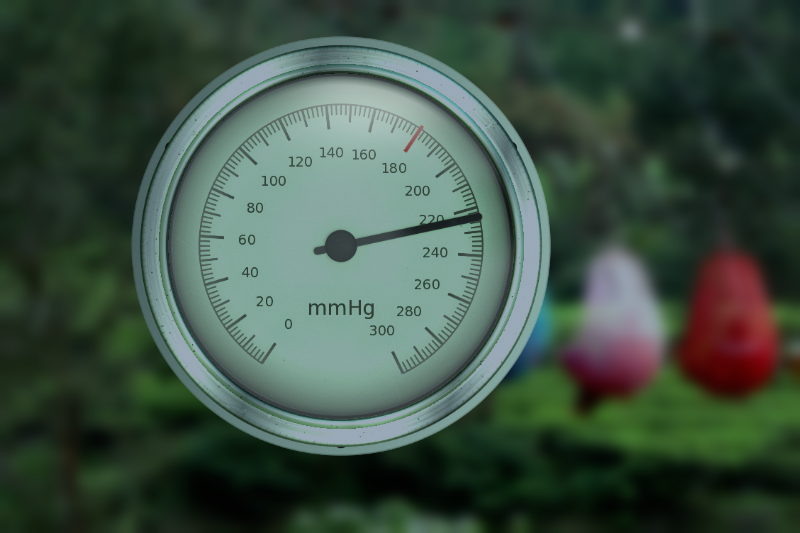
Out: 224
